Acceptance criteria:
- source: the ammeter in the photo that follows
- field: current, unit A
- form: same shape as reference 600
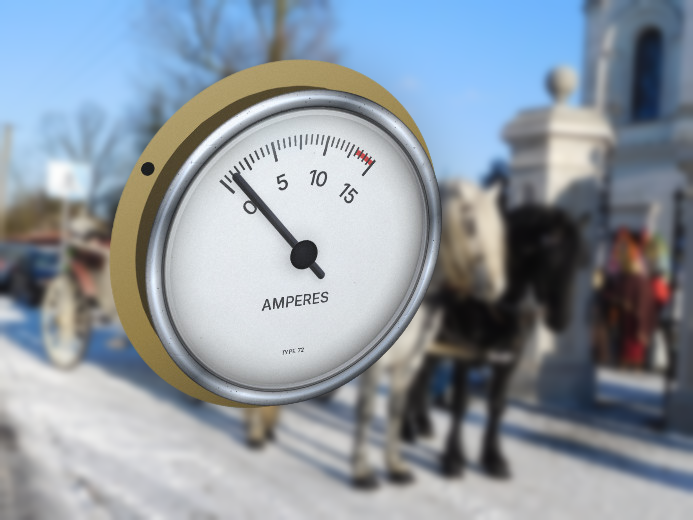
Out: 1
